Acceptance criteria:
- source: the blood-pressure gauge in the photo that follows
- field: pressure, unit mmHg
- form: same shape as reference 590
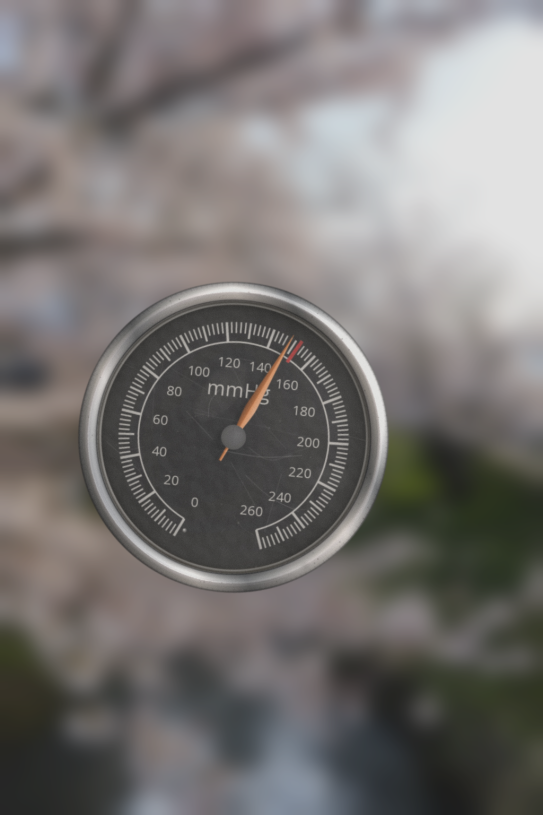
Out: 148
